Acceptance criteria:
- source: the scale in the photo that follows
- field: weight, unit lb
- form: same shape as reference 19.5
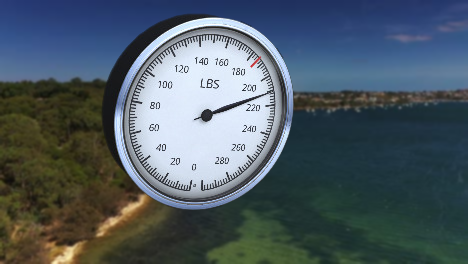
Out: 210
